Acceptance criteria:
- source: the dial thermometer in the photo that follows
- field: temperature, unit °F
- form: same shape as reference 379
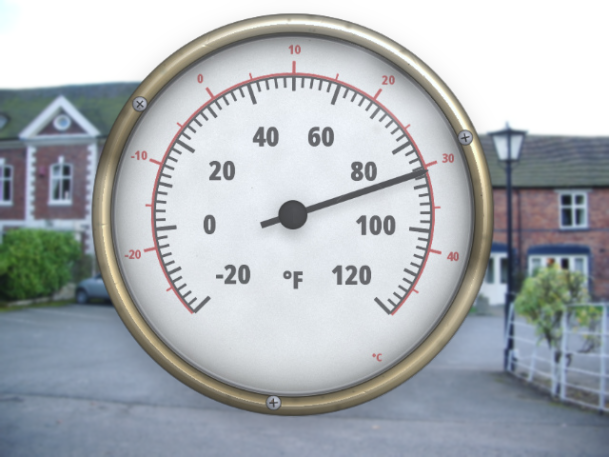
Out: 87
